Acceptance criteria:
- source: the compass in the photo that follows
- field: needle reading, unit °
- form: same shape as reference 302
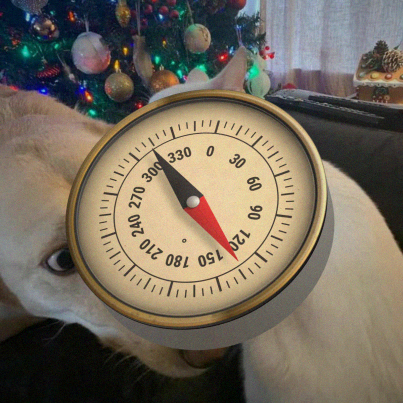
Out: 132.5
